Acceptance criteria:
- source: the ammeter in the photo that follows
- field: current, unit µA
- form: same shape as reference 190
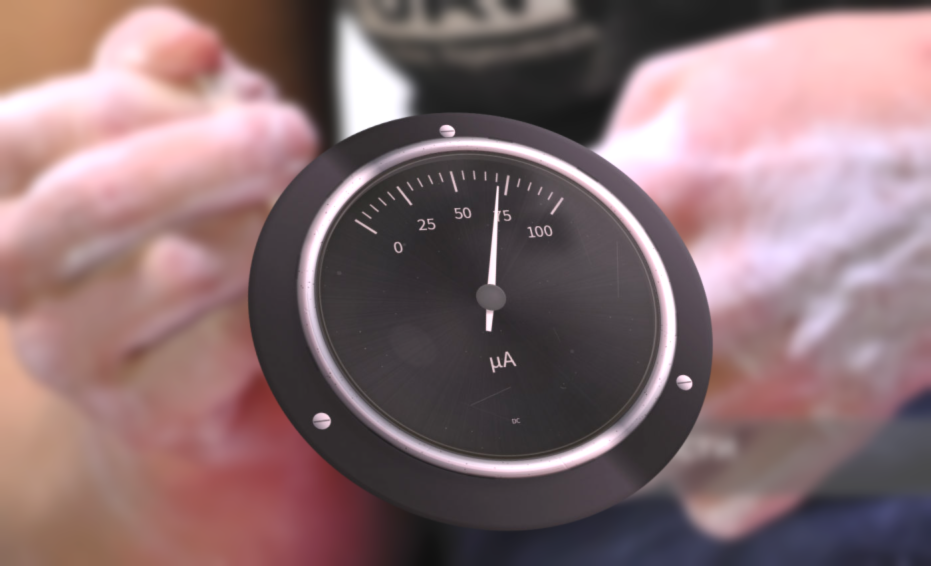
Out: 70
